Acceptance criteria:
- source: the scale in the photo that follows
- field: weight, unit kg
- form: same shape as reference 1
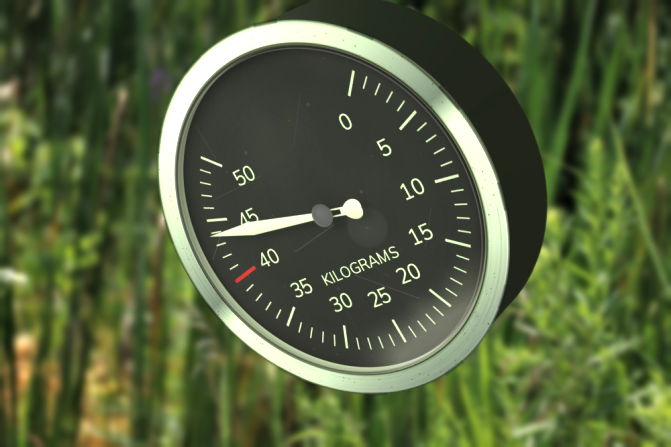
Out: 44
